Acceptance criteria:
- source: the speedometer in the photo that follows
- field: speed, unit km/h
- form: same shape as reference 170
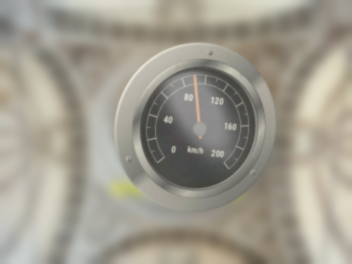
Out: 90
